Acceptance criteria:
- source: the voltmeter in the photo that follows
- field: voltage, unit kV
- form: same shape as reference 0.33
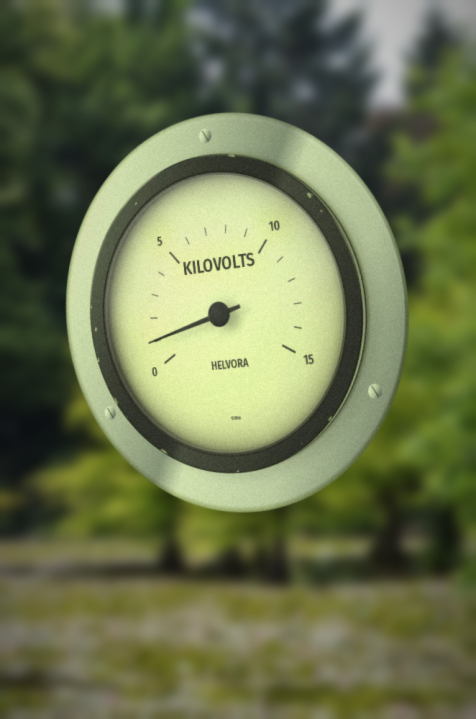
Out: 1
